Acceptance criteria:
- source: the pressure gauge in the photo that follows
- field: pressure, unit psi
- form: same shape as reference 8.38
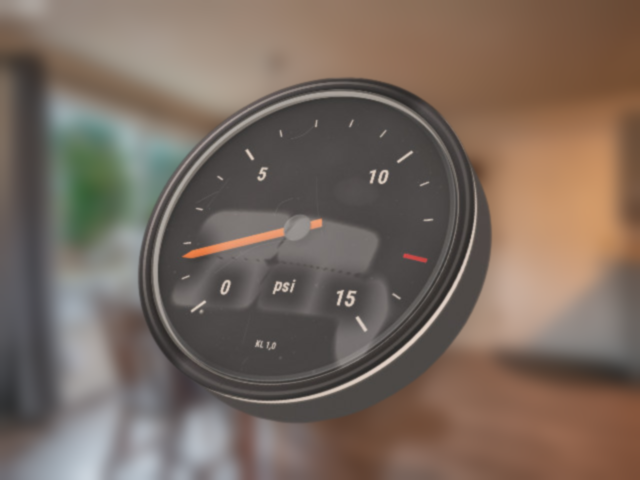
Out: 1.5
